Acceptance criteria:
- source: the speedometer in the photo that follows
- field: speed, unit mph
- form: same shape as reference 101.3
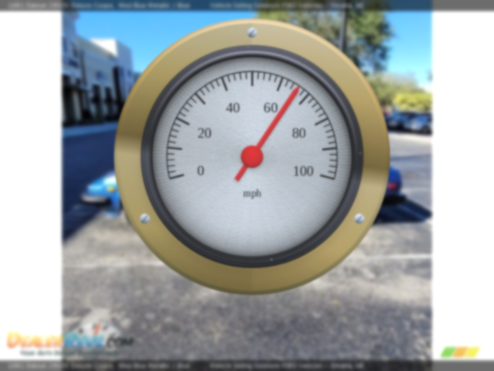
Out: 66
